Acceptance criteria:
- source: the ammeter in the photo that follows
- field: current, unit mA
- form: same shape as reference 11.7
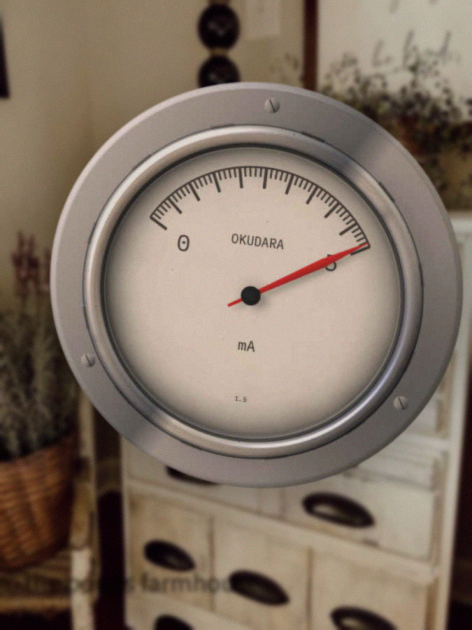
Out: 4.9
